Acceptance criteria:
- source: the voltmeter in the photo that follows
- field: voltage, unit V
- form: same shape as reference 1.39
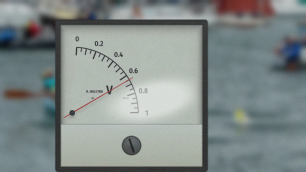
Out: 0.65
